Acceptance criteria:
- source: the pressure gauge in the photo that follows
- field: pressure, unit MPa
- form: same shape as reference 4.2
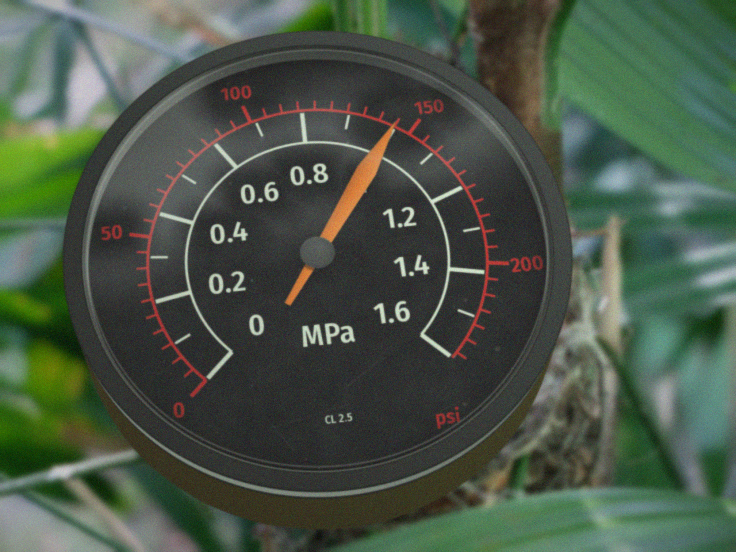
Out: 1
